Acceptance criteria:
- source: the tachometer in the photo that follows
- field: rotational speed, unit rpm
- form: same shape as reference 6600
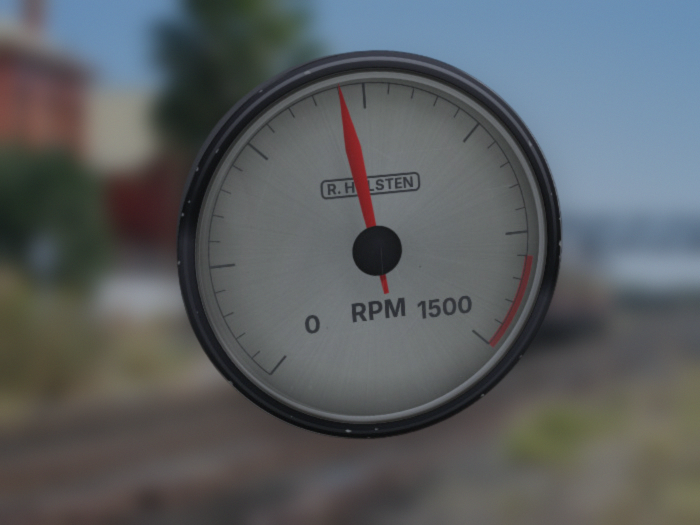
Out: 700
